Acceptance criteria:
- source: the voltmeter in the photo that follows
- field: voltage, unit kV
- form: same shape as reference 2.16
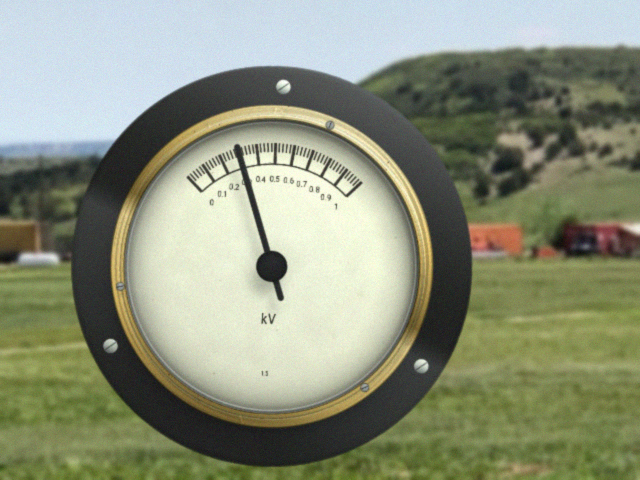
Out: 0.3
